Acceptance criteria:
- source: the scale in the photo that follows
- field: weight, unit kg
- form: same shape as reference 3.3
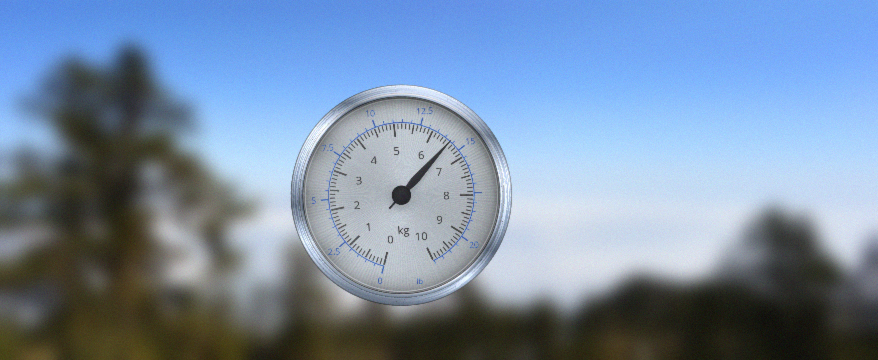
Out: 6.5
